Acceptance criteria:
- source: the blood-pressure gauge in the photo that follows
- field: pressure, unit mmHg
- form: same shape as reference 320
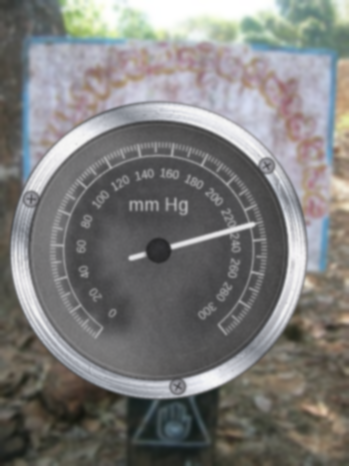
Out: 230
